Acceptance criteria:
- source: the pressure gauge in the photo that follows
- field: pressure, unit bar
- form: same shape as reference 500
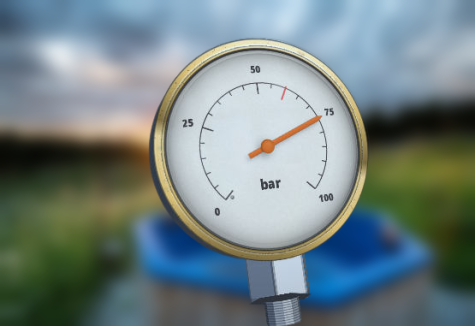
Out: 75
